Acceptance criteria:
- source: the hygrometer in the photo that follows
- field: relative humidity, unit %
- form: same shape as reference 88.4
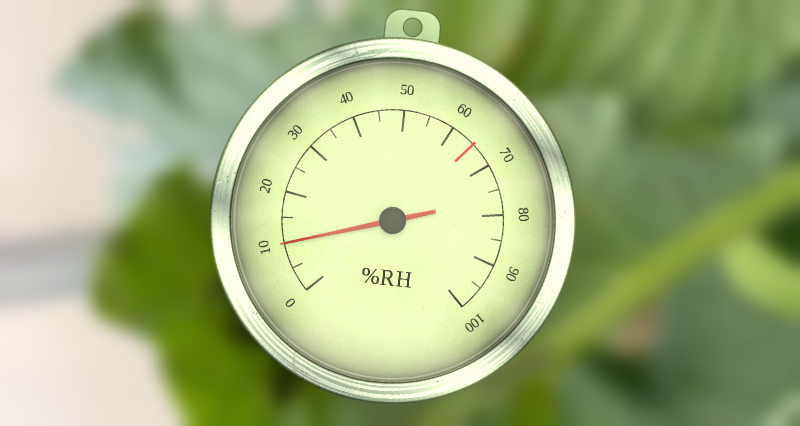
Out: 10
